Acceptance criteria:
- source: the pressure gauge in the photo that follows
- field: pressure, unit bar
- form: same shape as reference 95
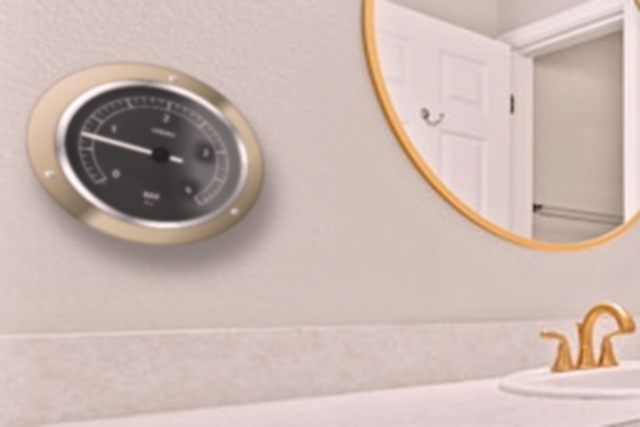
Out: 0.7
